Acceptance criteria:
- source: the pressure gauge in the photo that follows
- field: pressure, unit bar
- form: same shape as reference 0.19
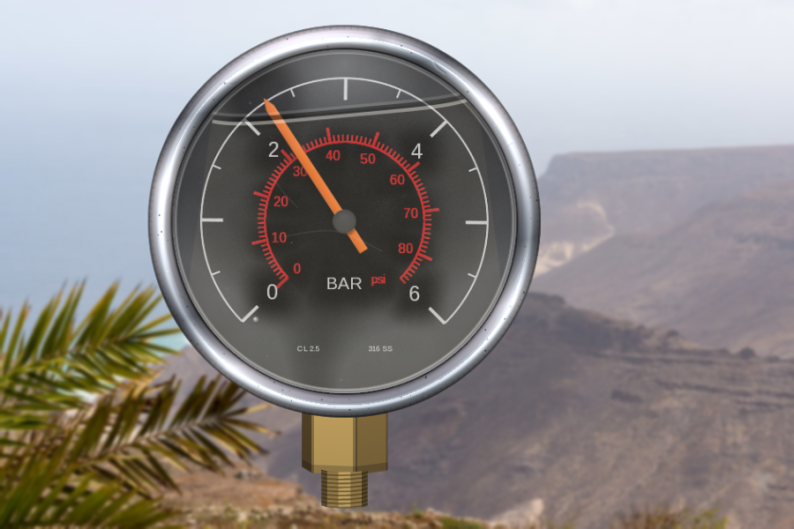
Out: 2.25
